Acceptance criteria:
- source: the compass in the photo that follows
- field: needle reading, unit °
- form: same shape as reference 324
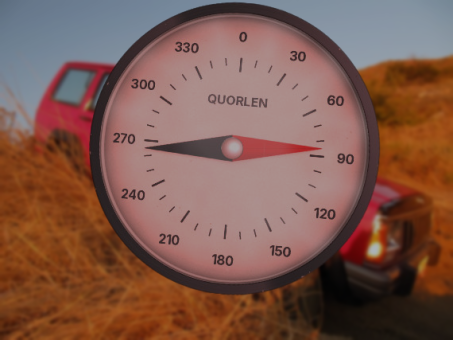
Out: 85
